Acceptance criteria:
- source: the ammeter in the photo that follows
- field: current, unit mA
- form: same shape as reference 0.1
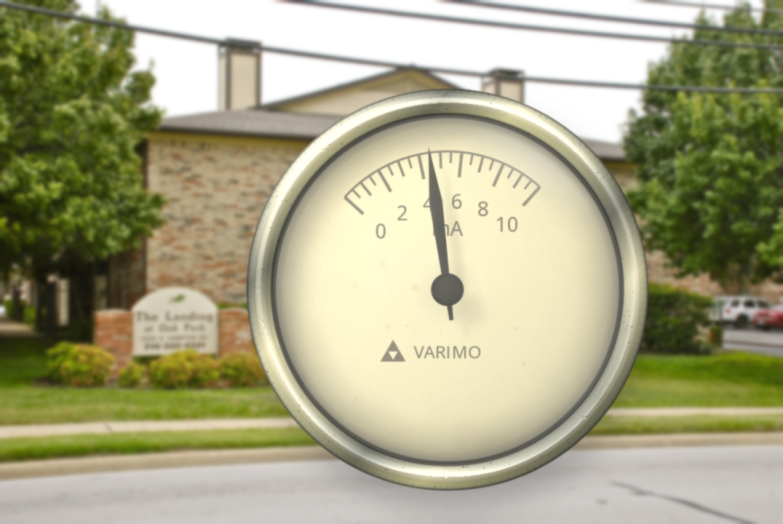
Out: 4.5
